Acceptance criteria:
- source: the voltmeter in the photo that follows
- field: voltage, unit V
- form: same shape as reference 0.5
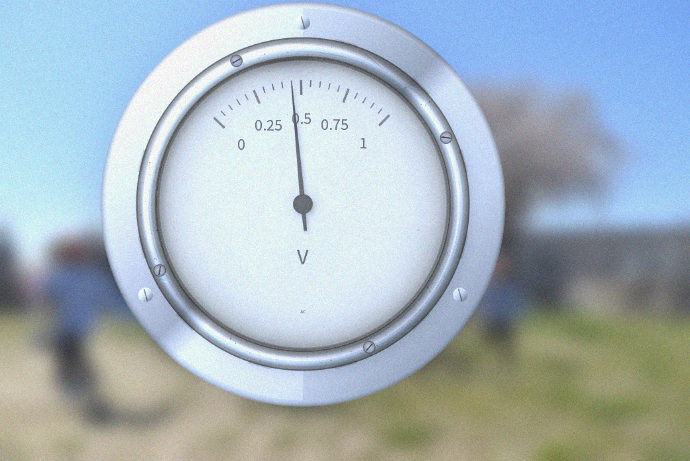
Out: 0.45
